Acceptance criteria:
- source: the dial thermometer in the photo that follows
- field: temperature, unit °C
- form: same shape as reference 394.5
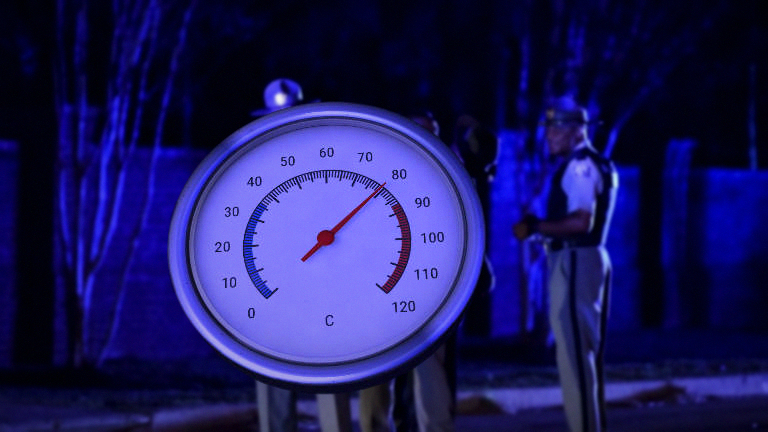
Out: 80
